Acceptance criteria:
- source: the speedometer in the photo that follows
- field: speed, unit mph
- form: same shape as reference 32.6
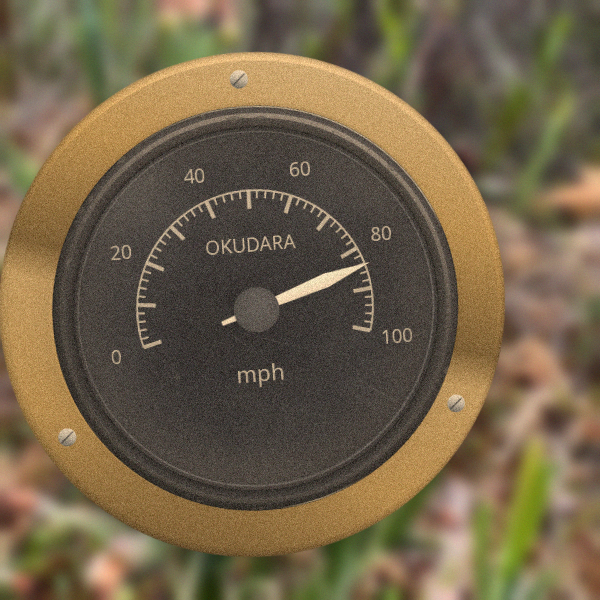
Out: 84
